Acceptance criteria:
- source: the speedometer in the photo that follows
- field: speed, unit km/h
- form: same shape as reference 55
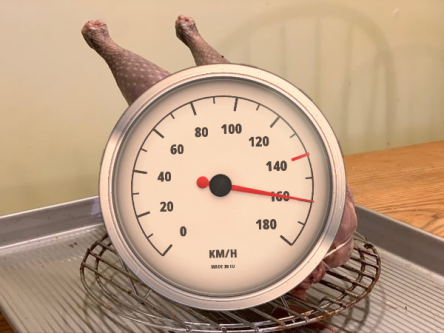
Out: 160
